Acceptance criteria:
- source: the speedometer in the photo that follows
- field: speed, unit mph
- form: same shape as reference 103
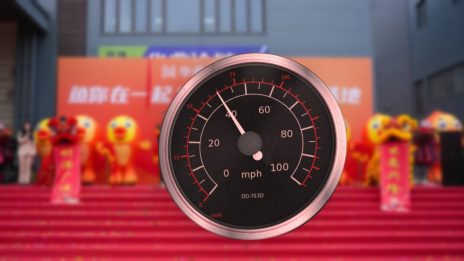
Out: 40
